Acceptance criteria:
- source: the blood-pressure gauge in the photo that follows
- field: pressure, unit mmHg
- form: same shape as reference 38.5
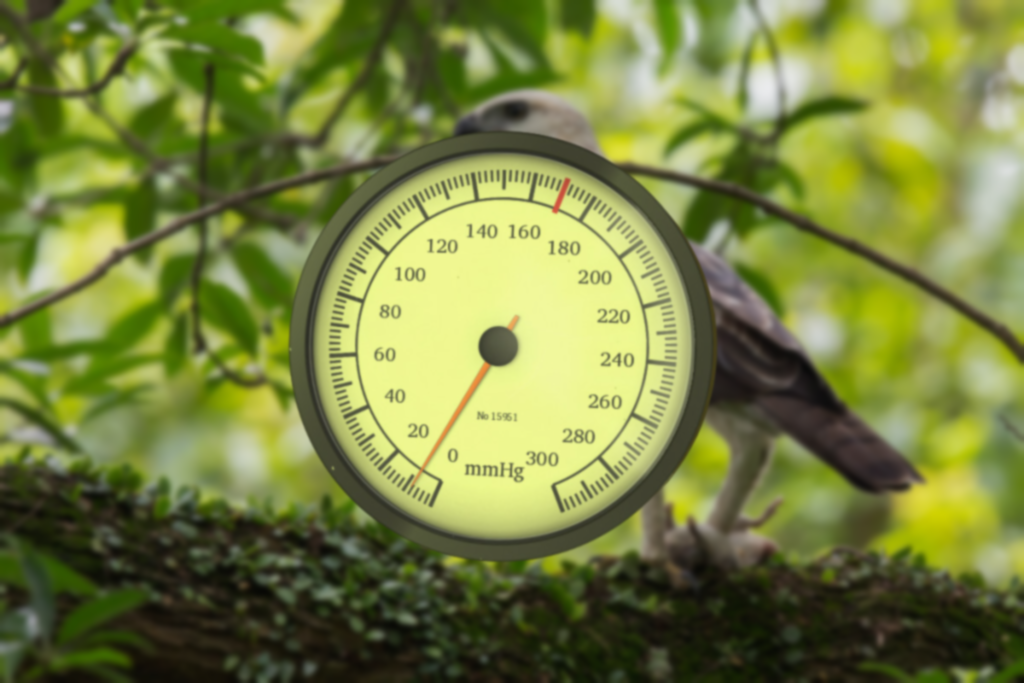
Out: 8
